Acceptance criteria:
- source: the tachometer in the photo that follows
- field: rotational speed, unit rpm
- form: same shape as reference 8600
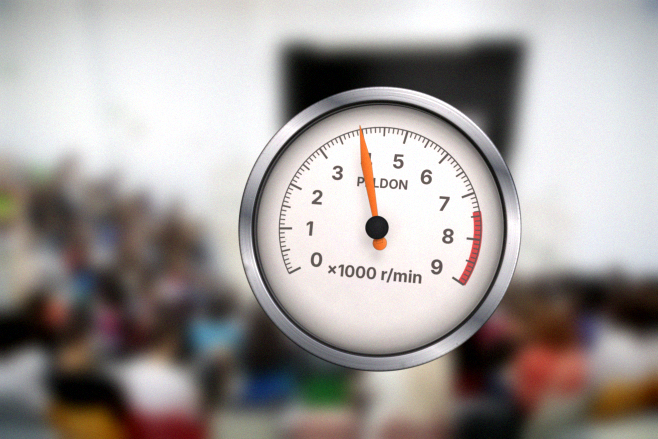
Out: 4000
